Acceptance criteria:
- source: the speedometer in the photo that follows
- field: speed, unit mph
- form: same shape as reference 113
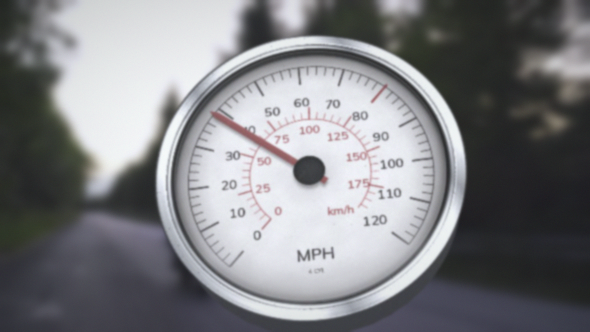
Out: 38
